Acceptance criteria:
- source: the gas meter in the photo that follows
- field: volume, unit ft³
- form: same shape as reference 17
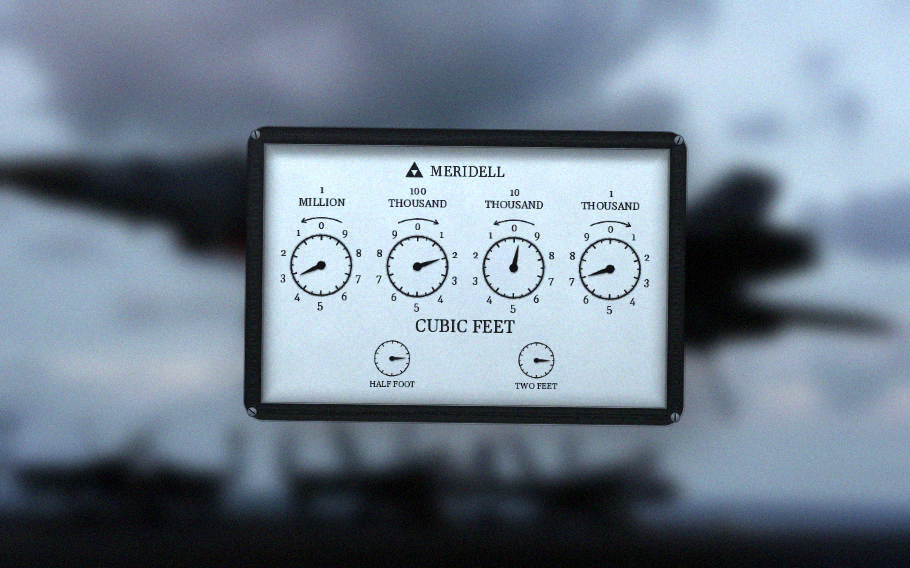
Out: 319700
